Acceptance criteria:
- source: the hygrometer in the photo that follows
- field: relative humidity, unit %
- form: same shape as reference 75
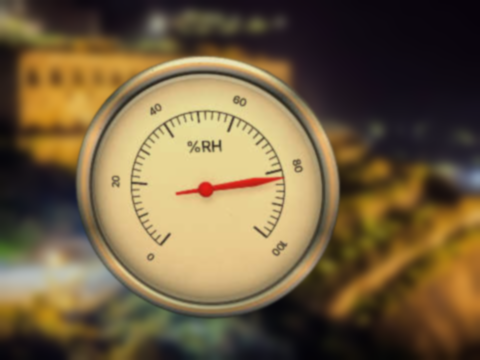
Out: 82
